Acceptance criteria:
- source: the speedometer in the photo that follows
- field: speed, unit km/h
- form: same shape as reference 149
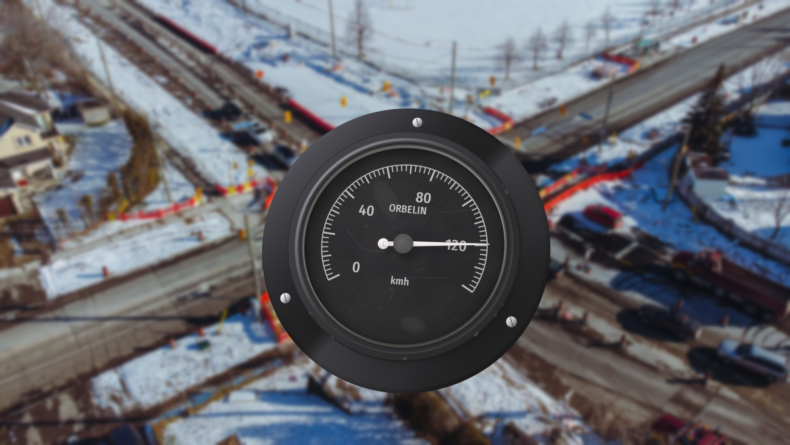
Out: 120
